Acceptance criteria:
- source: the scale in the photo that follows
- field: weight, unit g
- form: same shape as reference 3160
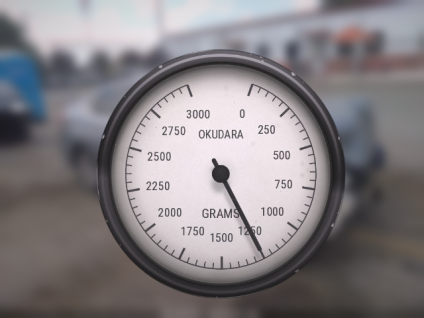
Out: 1250
